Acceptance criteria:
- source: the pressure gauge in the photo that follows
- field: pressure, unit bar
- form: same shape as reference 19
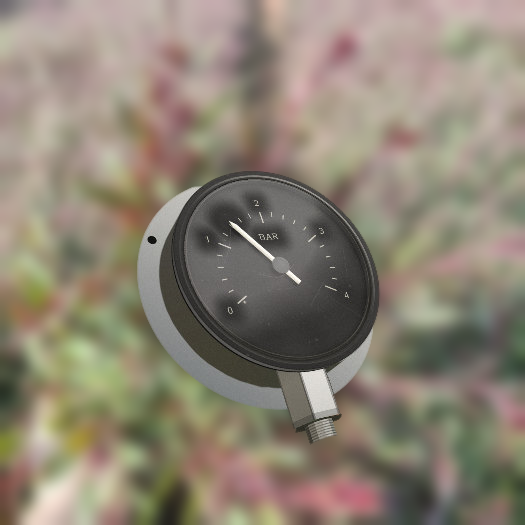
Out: 1.4
